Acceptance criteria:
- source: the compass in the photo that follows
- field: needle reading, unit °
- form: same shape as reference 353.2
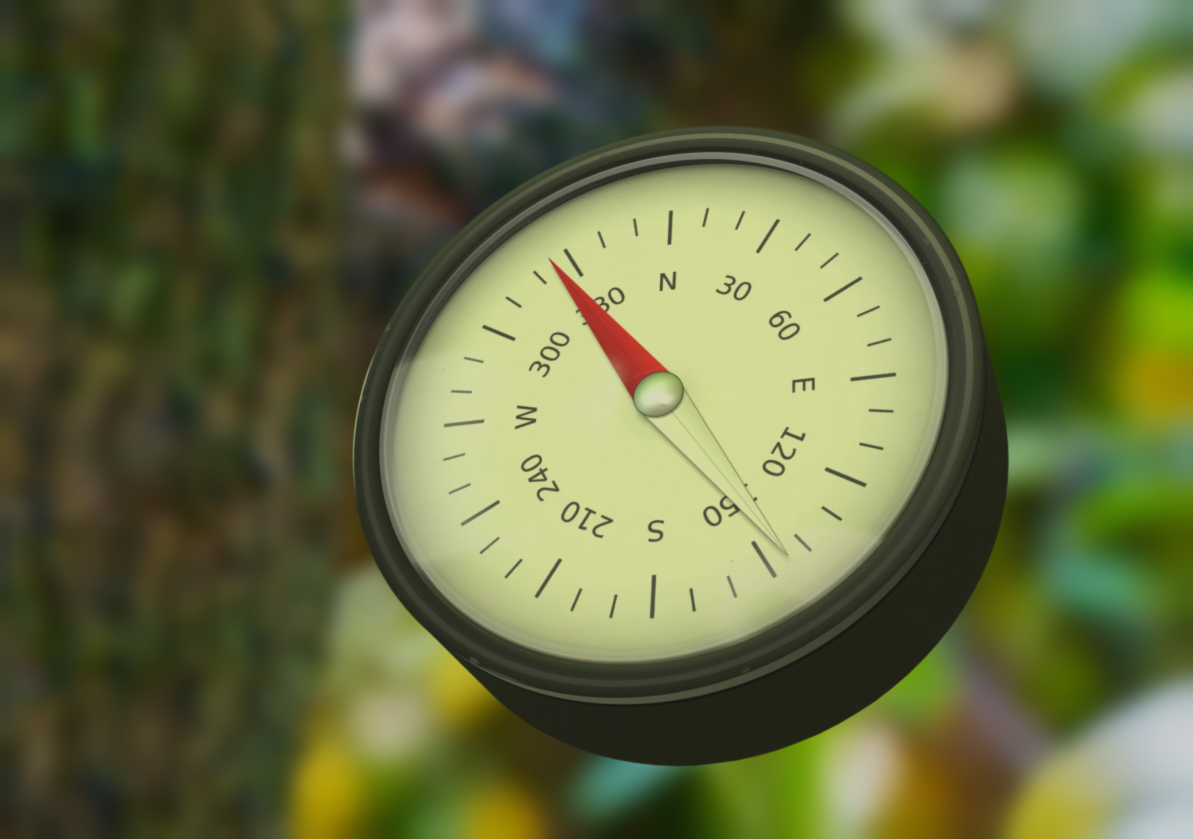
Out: 325
